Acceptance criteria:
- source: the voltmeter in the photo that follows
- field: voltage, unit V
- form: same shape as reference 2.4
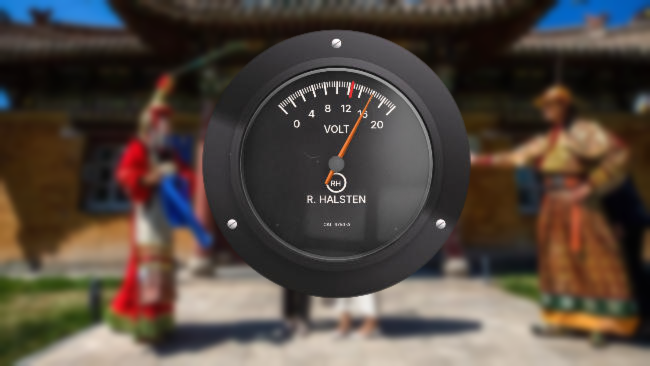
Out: 16
